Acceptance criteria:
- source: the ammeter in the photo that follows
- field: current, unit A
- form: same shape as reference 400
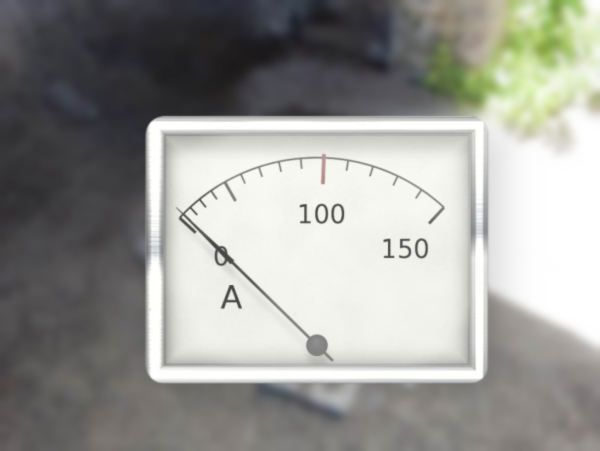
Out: 10
